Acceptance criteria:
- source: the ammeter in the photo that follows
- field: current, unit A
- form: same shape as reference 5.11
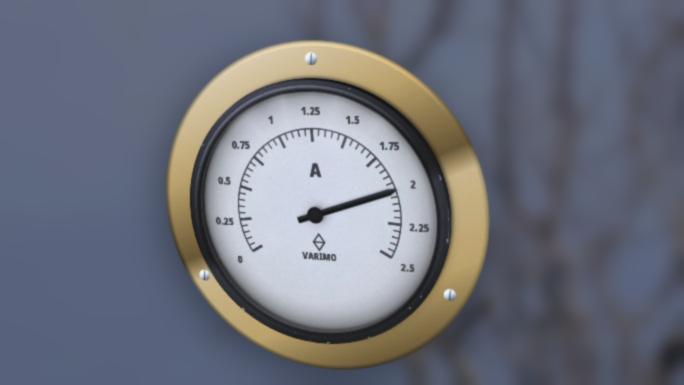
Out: 2
